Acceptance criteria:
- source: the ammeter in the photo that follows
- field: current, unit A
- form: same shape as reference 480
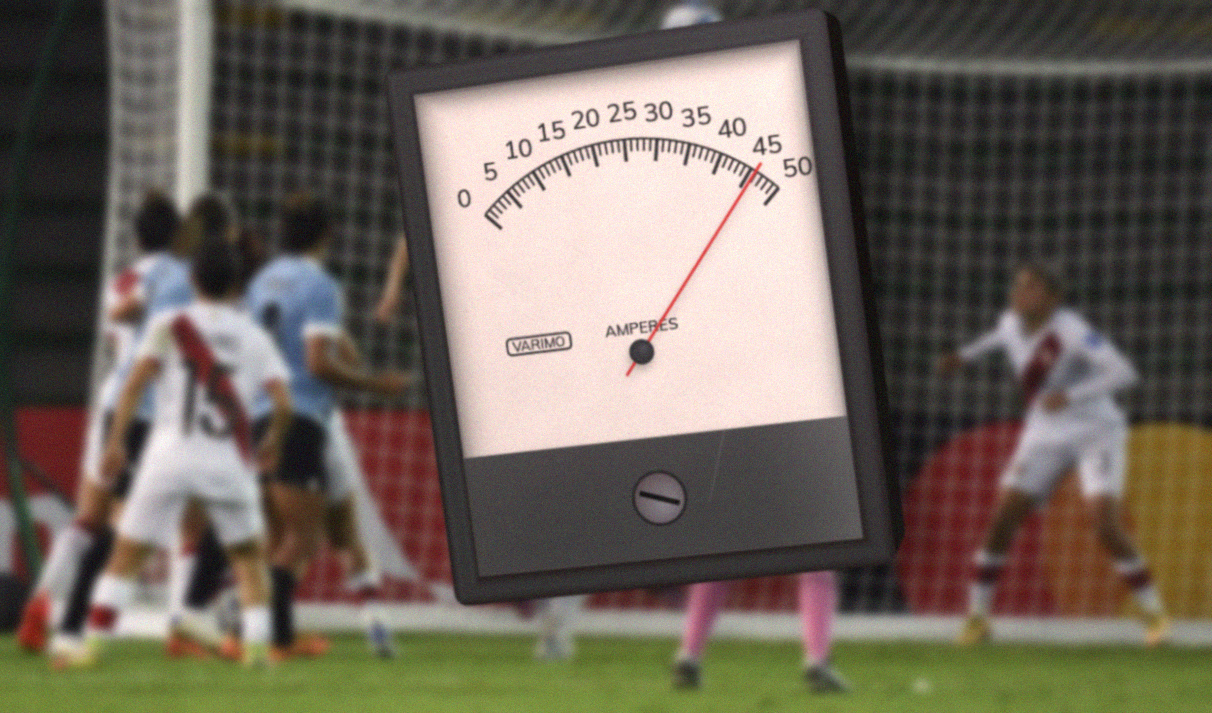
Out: 46
